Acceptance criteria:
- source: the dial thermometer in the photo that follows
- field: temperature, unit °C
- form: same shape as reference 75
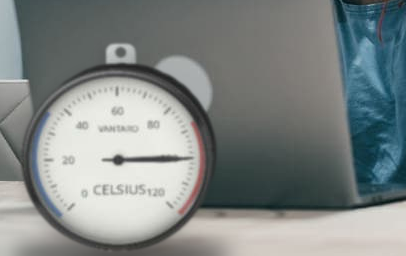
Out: 100
